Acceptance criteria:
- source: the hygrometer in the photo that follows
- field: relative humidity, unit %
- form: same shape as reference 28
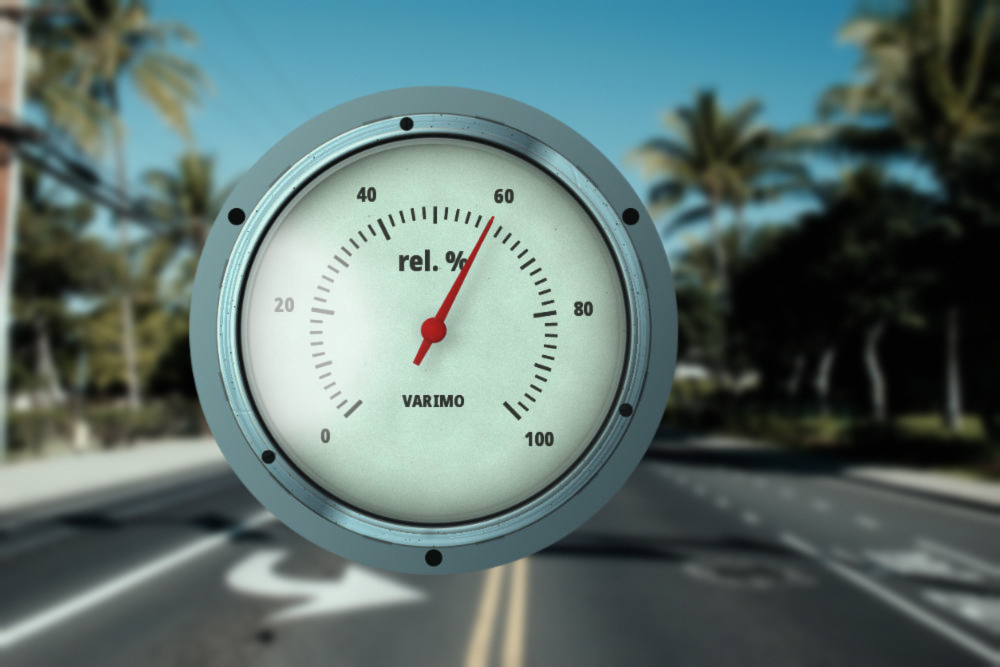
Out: 60
